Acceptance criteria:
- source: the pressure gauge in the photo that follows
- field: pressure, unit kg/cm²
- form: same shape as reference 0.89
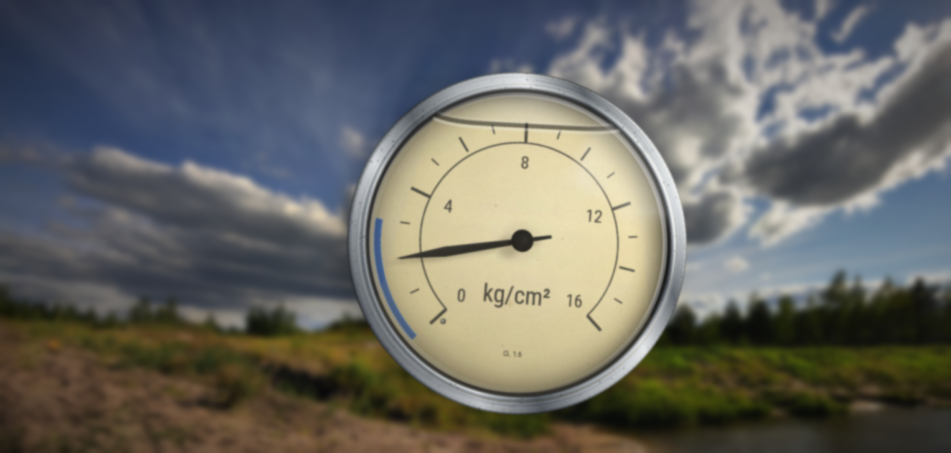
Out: 2
